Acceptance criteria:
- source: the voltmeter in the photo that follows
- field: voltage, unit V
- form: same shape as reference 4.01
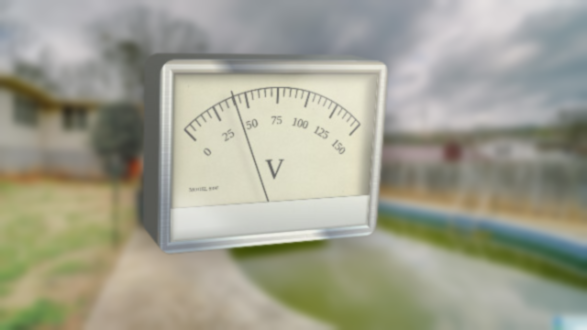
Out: 40
